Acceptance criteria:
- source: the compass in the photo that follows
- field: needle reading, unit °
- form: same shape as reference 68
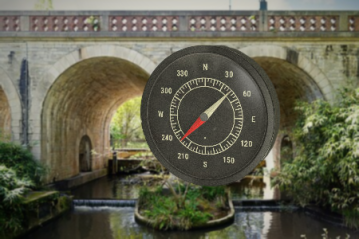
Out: 225
